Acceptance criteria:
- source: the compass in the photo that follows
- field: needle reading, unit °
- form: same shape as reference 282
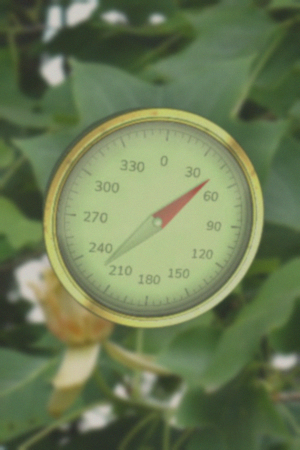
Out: 45
